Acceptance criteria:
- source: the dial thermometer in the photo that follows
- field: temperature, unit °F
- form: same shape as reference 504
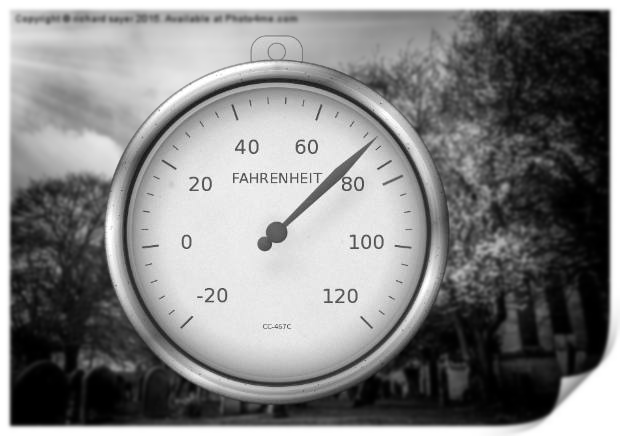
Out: 74
